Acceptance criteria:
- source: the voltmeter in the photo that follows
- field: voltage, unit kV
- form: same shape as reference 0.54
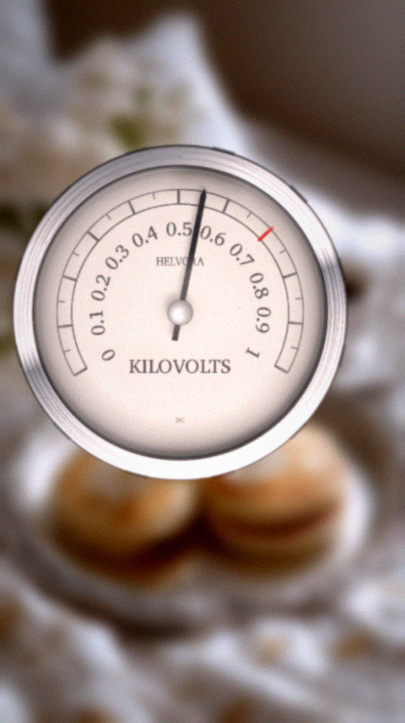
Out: 0.55
